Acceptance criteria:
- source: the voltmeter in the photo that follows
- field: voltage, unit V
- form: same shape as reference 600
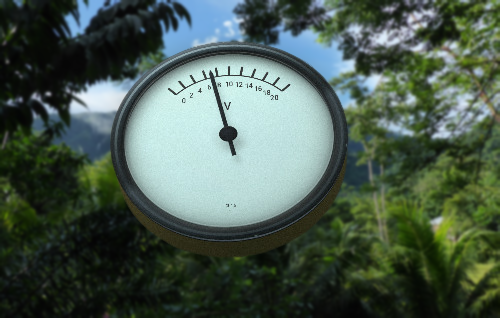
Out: 7
